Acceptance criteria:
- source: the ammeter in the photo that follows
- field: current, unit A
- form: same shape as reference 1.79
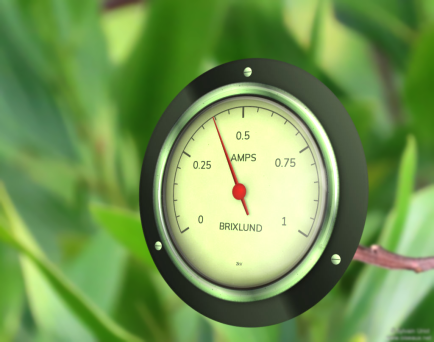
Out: 0.4
